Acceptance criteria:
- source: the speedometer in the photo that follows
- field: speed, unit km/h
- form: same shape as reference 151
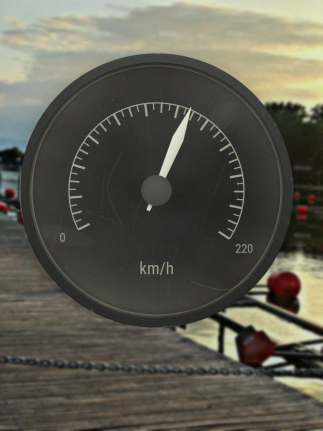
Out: 127.5
